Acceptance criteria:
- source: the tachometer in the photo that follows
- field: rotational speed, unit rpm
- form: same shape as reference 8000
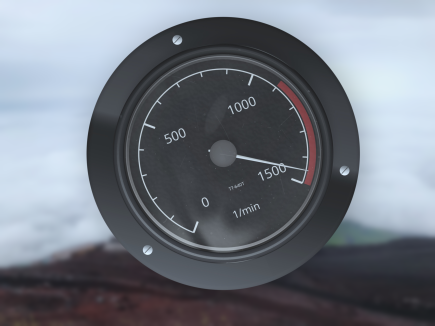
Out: 1450
